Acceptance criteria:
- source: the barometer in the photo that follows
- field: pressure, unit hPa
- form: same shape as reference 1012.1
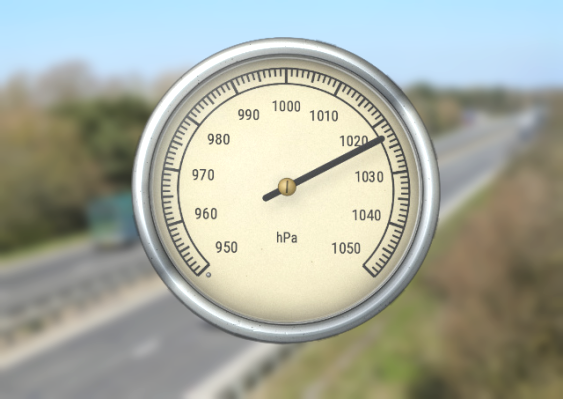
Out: 1023
